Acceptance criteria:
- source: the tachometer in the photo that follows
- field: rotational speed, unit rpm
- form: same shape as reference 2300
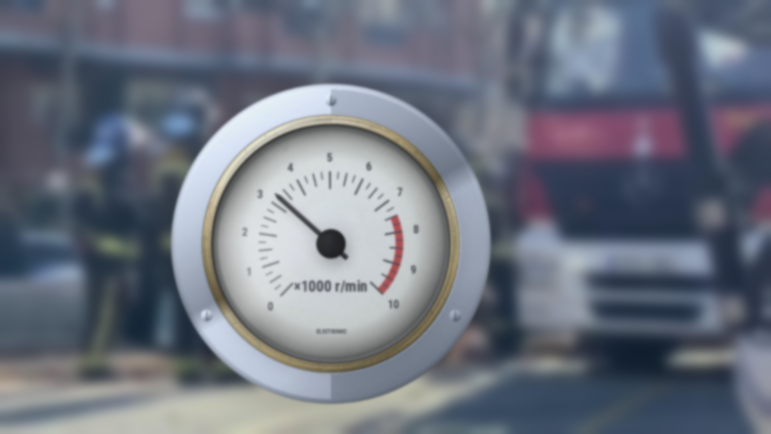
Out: 3250
